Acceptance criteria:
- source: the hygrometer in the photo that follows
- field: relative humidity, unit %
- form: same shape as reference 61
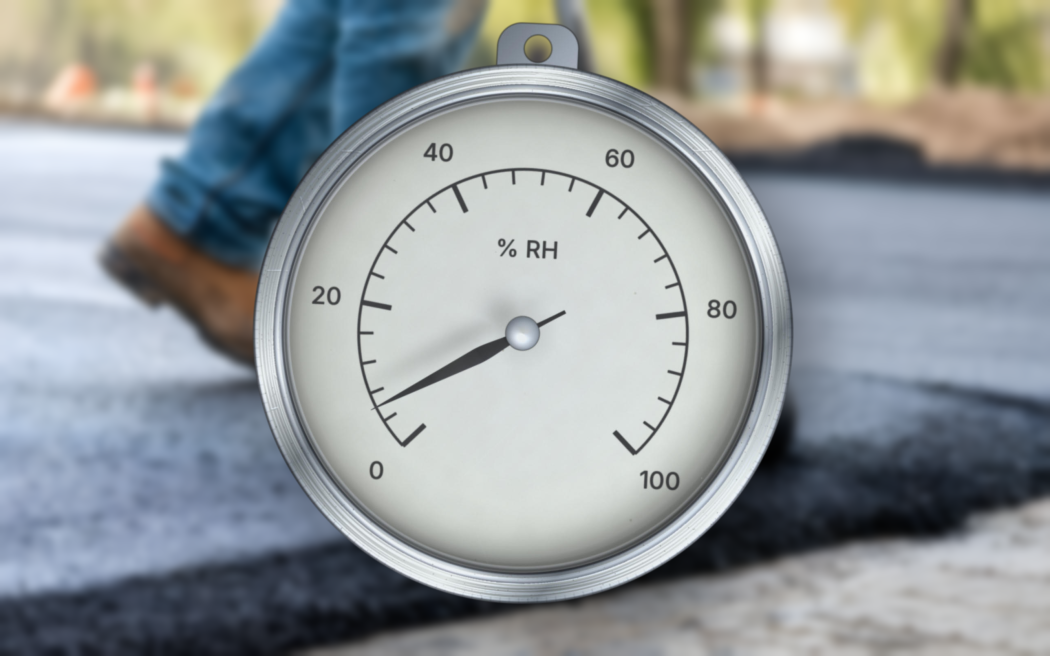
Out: 6
